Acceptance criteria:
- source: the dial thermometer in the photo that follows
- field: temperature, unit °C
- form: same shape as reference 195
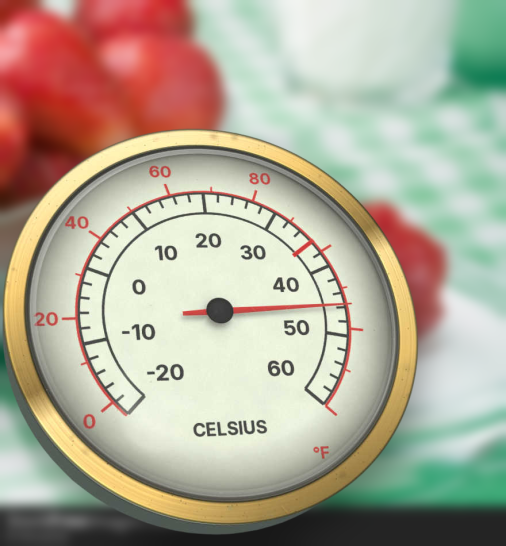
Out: 46
